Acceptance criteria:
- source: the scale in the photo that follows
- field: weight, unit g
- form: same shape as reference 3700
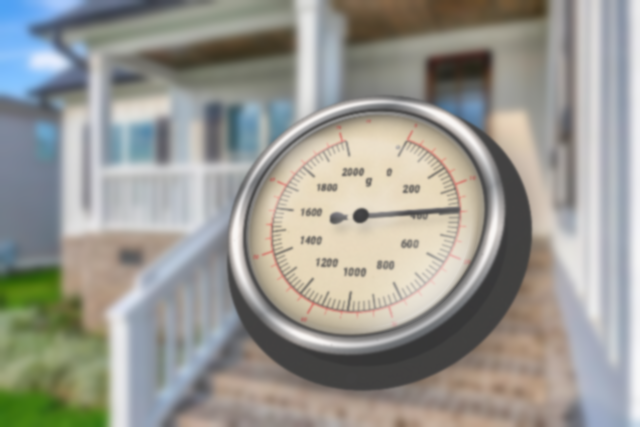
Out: 400
